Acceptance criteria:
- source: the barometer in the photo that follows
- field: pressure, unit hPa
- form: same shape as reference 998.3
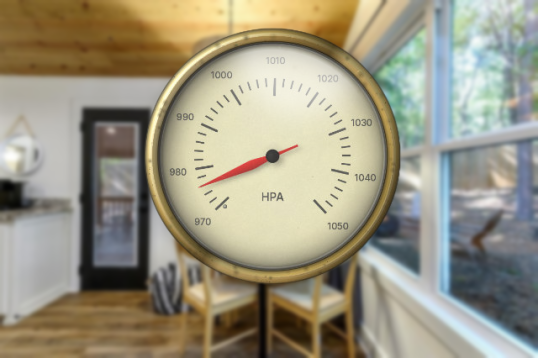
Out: 976
